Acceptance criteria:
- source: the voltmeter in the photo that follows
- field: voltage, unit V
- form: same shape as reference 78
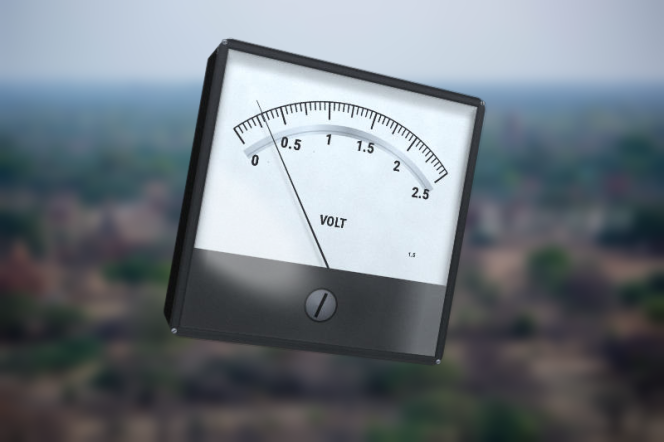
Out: 0.3
